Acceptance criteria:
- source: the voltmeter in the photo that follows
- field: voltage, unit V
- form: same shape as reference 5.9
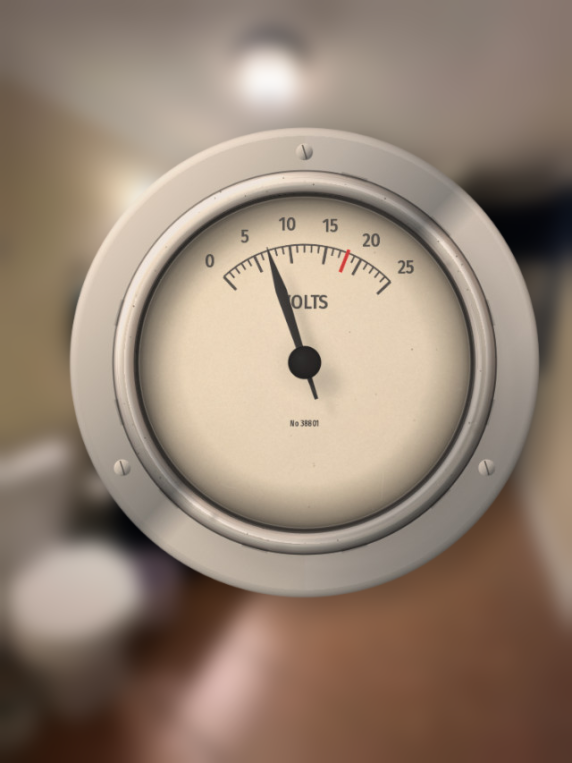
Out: 7
